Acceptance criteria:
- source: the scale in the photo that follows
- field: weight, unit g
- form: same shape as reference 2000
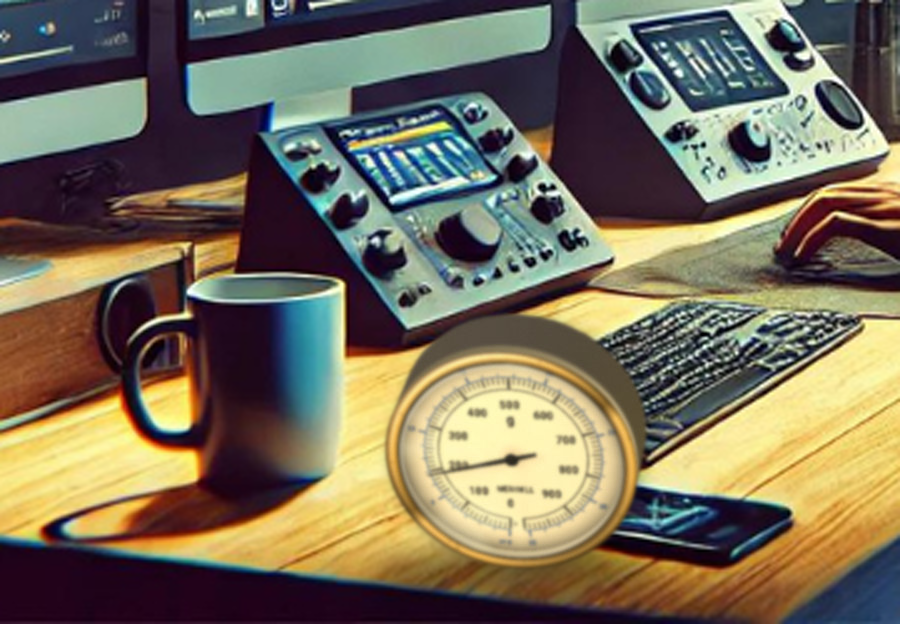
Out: 200
